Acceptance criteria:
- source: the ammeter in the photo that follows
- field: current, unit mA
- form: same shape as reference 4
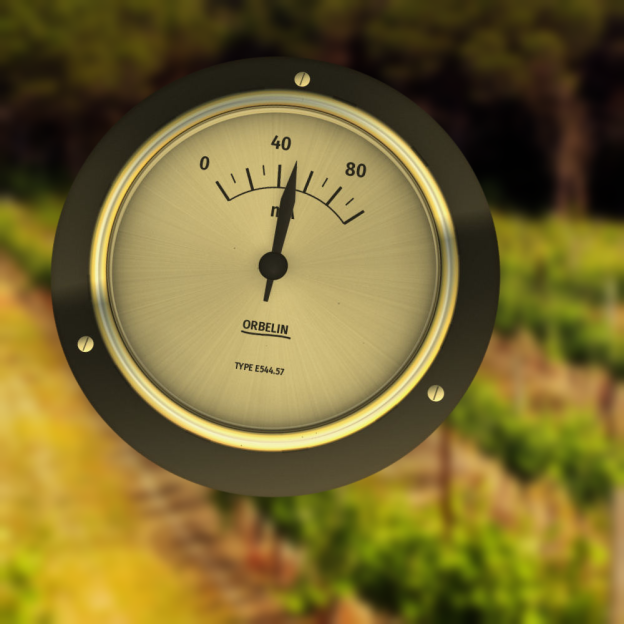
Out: 50
